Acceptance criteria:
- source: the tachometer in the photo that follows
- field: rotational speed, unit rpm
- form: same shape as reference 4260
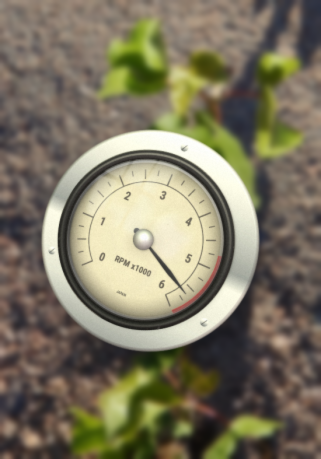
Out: 5625
